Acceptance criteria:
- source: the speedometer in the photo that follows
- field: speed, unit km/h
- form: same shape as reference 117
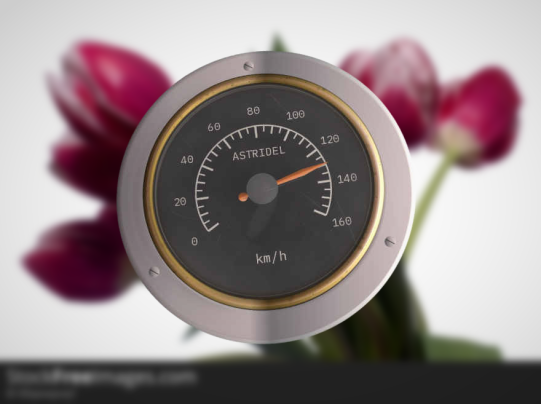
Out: 130
